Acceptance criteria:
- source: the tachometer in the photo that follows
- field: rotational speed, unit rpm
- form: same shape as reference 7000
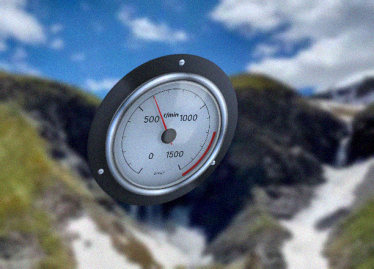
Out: 600
